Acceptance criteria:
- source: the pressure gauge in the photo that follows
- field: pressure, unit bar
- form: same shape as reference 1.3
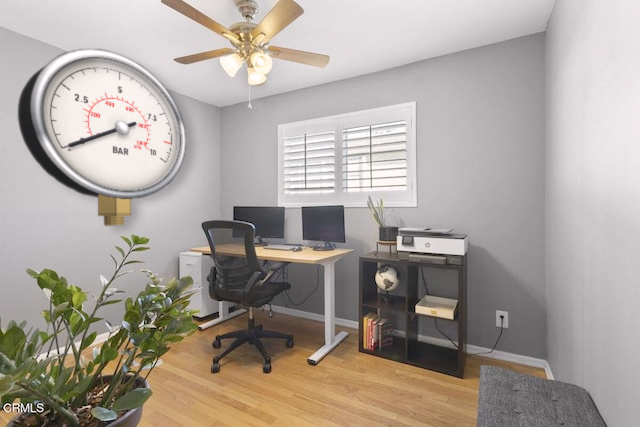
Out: 0
